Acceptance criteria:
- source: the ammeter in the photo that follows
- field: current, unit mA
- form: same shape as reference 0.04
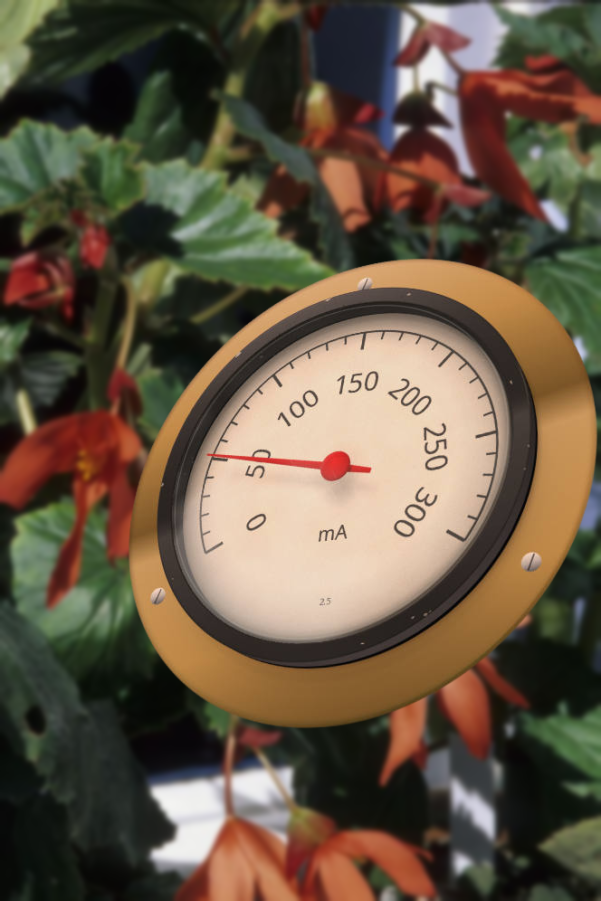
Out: 50
